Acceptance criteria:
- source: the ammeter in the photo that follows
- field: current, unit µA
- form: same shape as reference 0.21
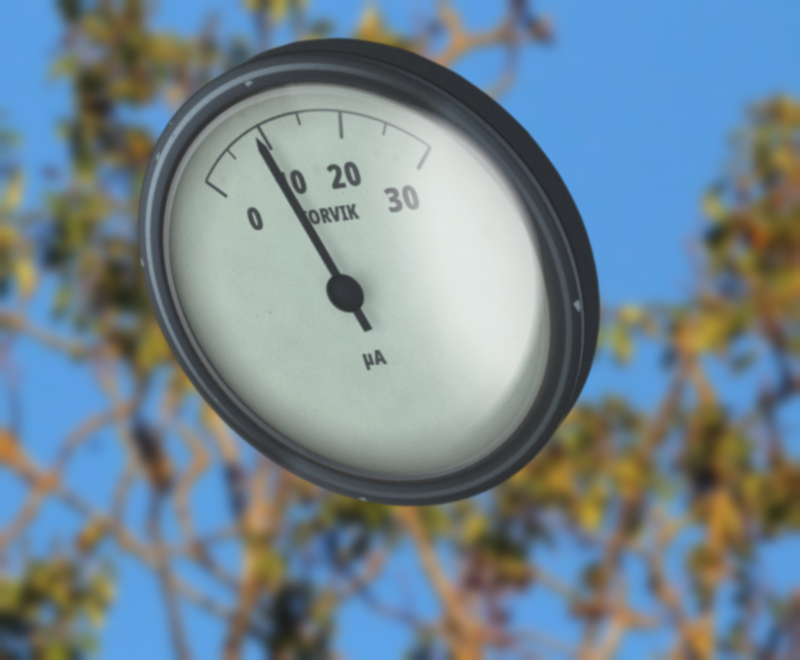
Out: 10
